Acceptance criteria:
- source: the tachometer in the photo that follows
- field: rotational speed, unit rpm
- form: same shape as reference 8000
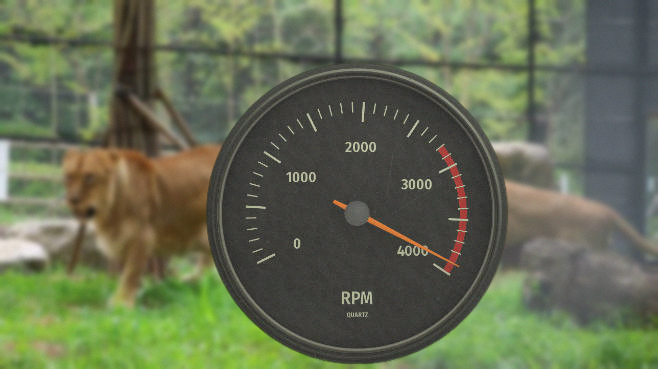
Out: 3900
